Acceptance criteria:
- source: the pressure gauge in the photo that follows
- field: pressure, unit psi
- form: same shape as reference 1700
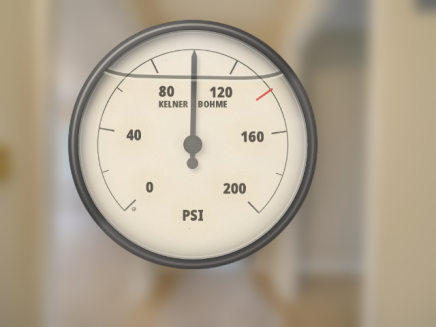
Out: 100
